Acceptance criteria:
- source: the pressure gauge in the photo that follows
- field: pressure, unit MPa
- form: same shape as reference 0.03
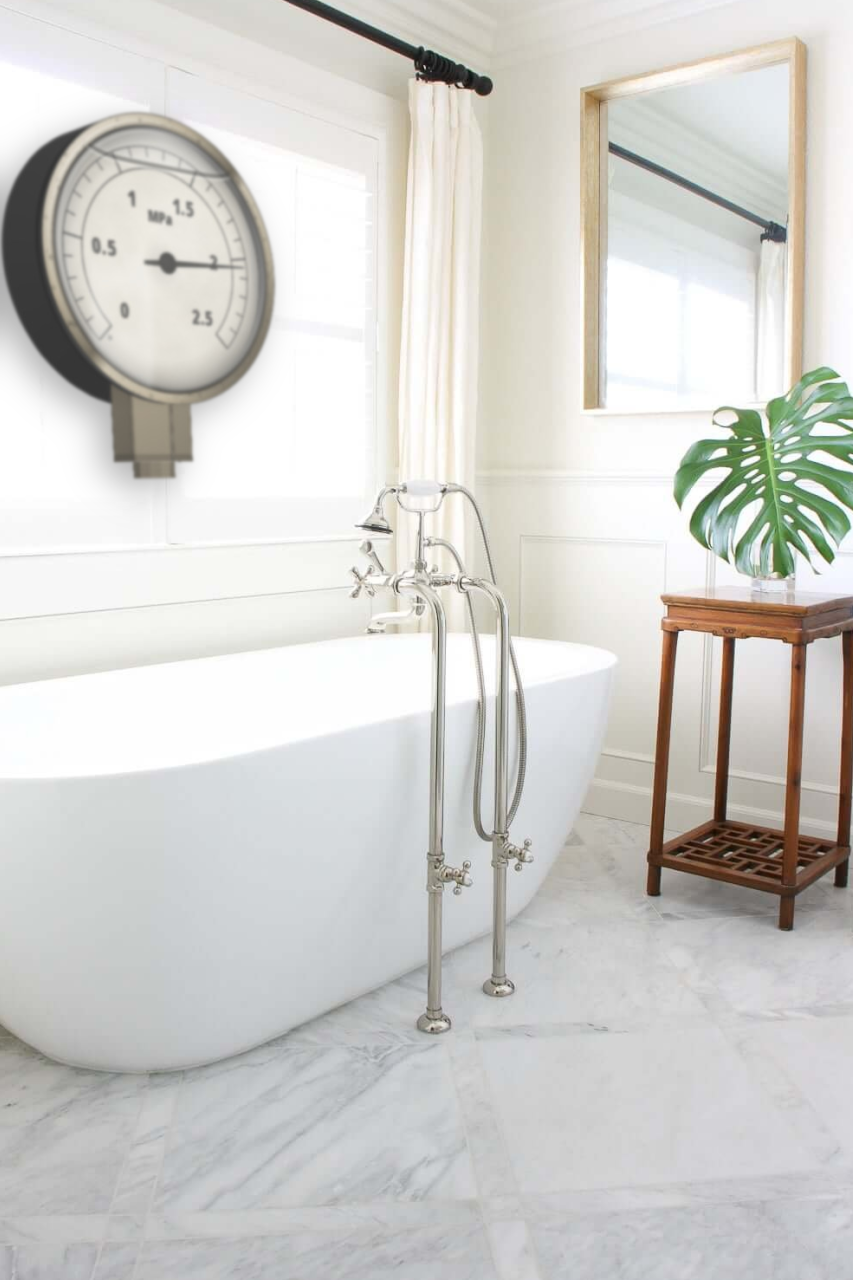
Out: 2.05
